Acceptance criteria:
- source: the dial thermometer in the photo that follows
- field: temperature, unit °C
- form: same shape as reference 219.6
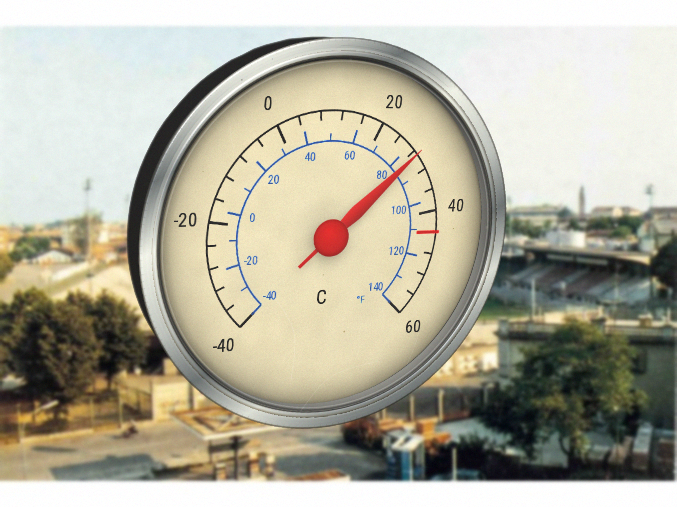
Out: 28
